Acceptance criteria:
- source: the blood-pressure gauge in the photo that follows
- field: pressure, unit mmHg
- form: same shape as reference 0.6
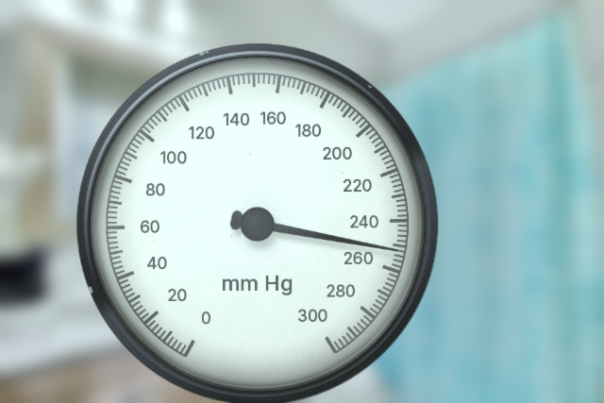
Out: 252
